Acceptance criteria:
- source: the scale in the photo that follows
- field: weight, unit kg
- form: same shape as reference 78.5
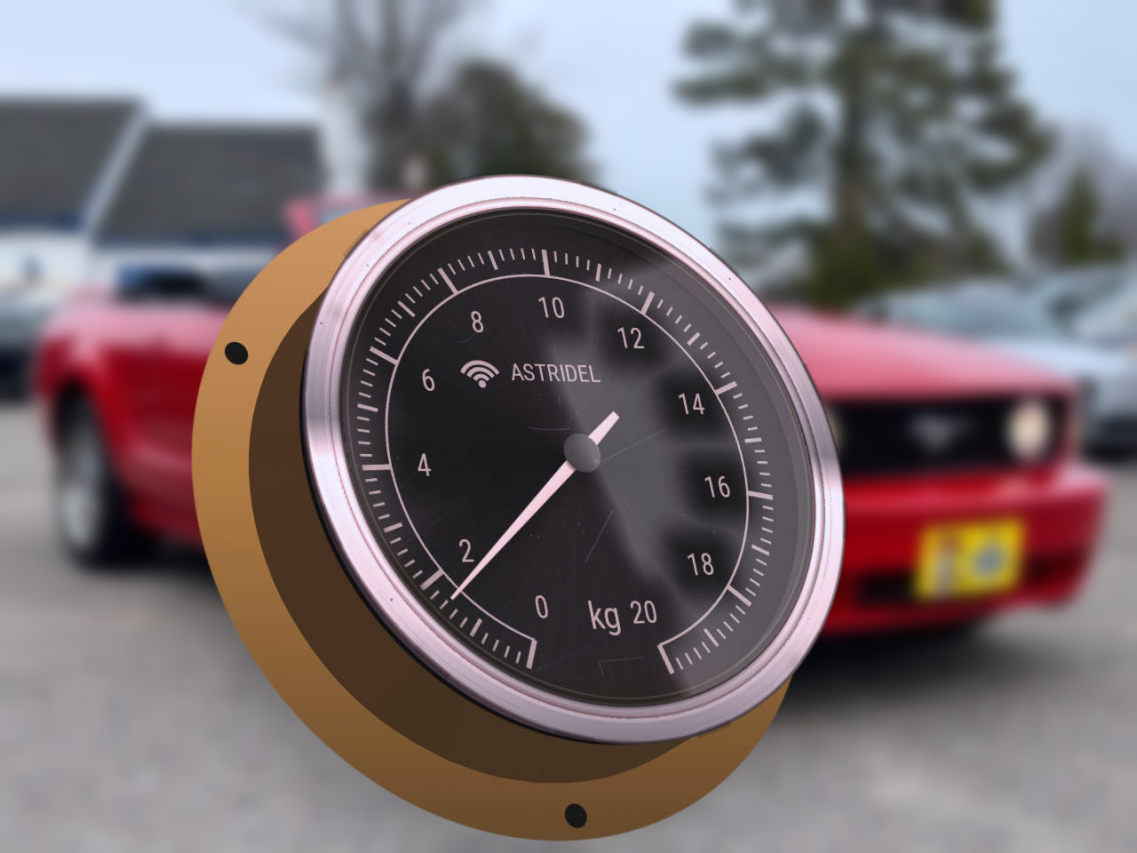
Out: 1.6
